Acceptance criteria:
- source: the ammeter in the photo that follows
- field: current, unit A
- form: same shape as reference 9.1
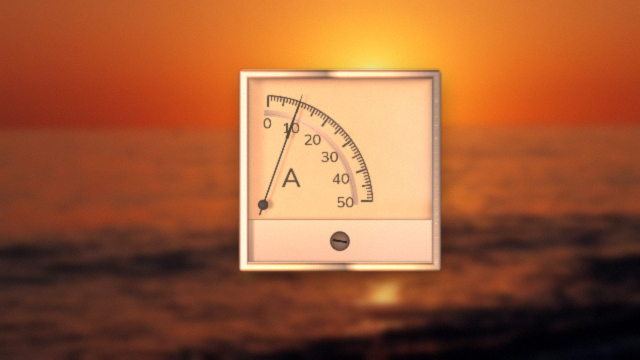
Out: 10
